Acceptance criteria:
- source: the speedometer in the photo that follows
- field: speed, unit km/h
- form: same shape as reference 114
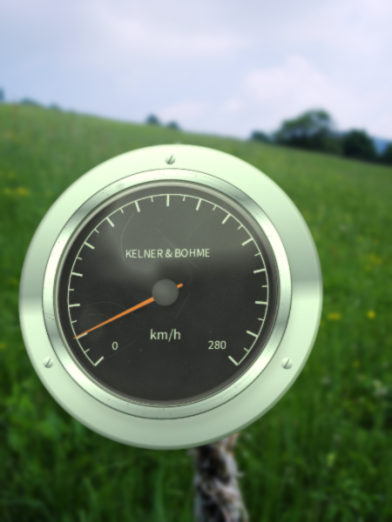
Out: 20
